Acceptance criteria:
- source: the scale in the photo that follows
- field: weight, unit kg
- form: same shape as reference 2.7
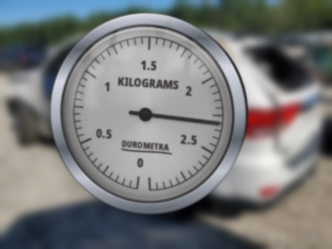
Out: 2.3
